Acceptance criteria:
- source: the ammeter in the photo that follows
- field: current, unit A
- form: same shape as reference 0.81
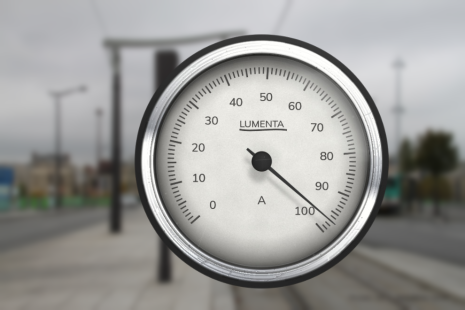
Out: 97
